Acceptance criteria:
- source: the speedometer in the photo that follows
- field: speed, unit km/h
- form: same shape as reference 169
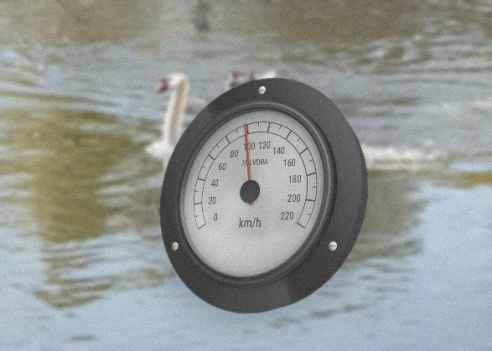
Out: 100
